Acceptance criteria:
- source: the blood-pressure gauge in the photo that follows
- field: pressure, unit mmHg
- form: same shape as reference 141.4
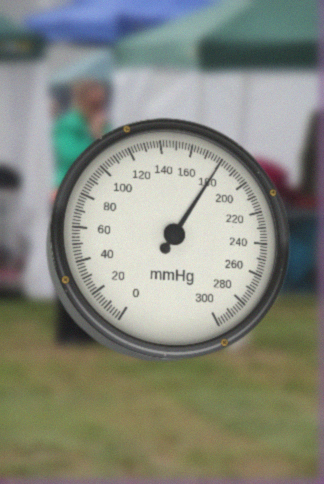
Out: 180
